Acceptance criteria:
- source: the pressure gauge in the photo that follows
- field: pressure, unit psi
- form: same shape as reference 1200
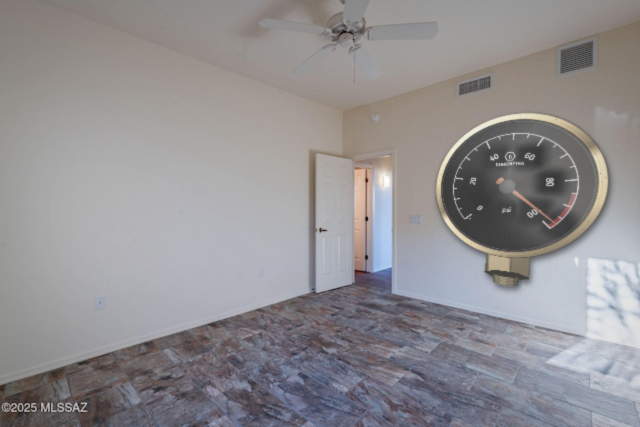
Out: 97.5
